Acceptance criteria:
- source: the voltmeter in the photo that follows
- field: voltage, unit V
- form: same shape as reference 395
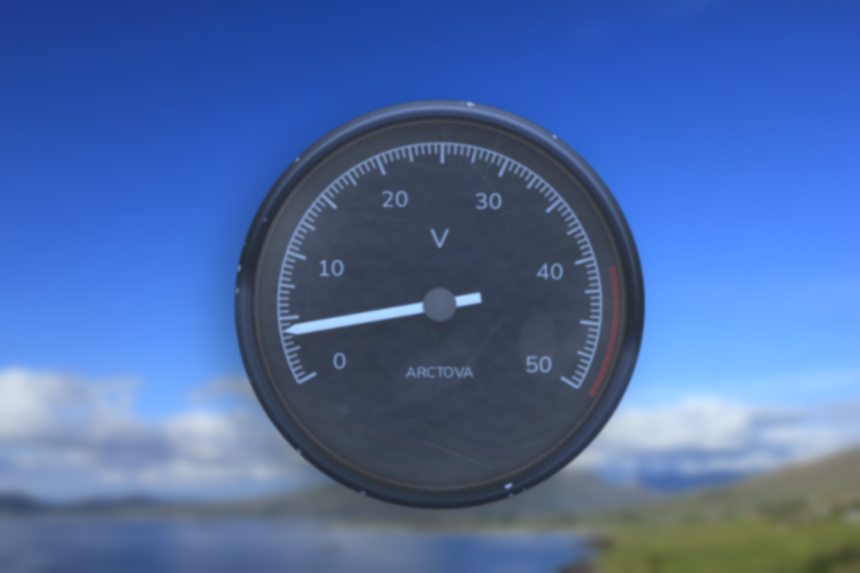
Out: 4
